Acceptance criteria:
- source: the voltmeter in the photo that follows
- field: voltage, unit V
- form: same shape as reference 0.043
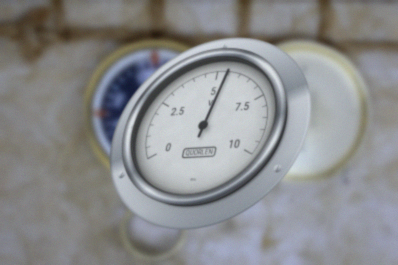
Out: 5.5
